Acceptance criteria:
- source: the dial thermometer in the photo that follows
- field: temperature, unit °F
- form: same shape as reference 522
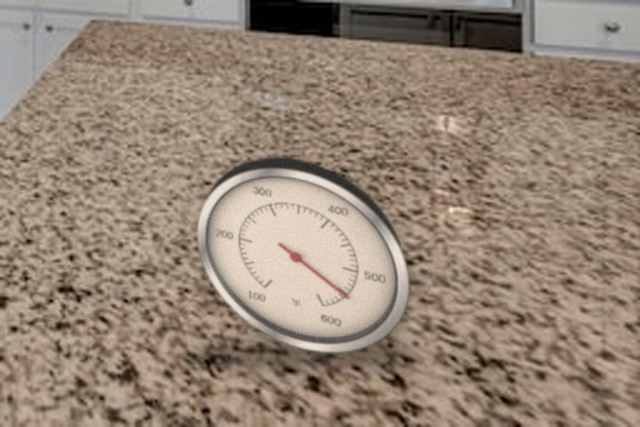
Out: 550
